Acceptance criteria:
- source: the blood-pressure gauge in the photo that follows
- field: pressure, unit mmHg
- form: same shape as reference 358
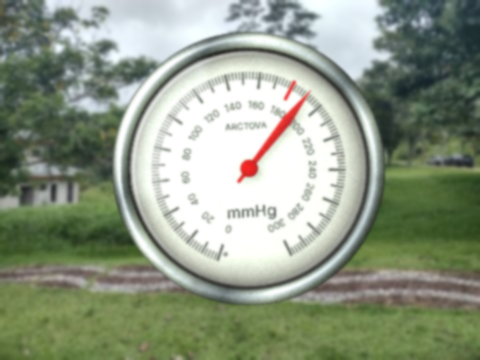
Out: 190
